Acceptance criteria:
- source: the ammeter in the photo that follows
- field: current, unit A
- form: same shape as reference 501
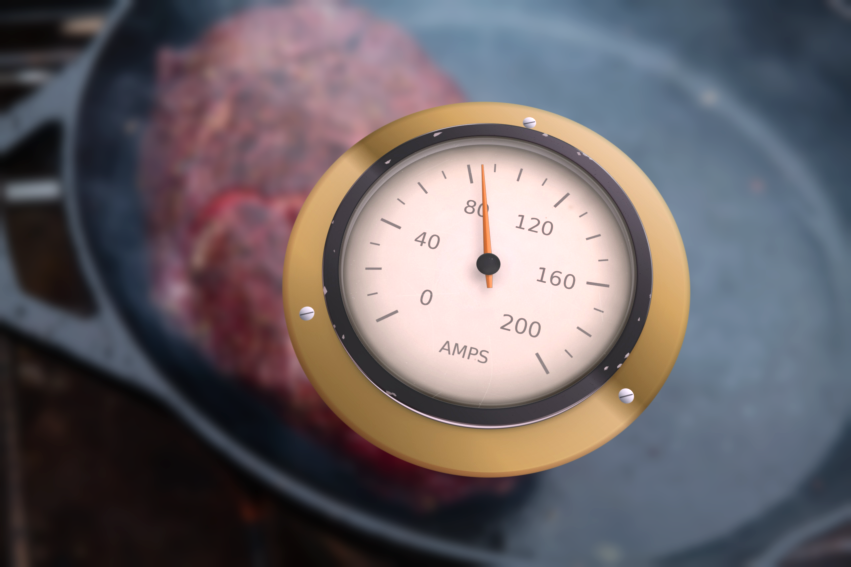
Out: 85
